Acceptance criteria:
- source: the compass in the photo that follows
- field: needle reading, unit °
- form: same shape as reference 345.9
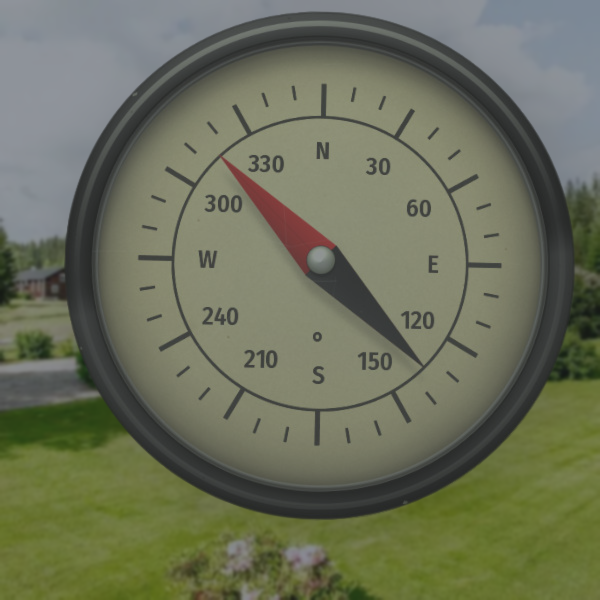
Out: 315
